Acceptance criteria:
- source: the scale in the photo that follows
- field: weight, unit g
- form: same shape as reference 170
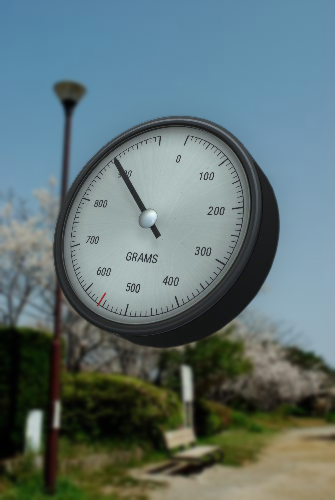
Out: 900
